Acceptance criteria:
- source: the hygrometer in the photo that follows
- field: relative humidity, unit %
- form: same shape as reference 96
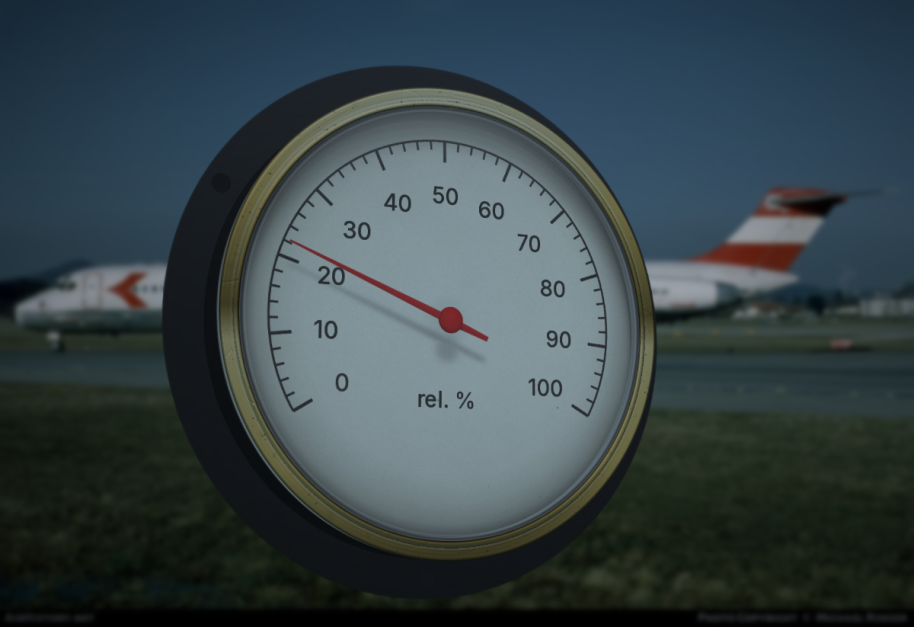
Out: 22
